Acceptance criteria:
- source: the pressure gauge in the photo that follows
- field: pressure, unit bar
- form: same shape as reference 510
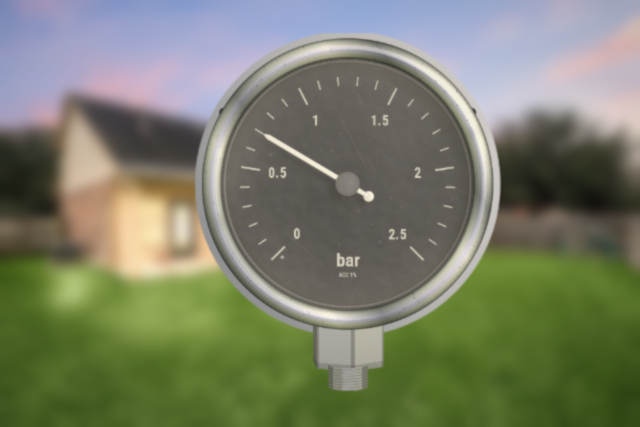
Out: 0.7
